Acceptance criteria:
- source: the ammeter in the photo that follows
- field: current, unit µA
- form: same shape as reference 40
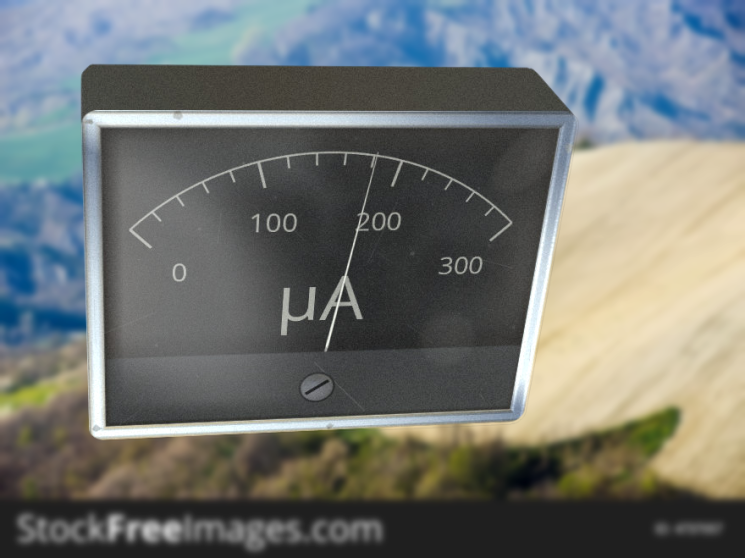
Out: 180
